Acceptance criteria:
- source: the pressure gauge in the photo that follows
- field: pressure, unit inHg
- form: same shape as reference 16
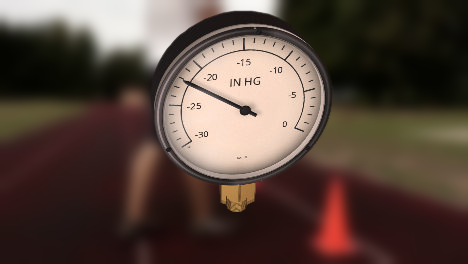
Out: -22
